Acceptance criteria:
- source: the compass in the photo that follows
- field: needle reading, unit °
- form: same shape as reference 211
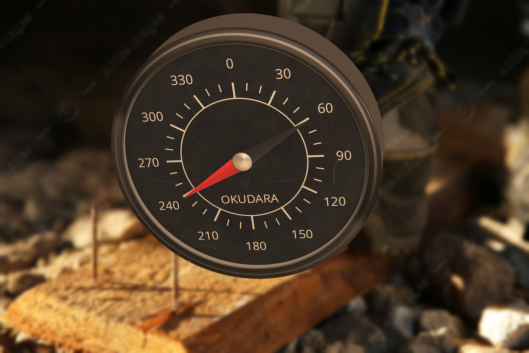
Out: 240
